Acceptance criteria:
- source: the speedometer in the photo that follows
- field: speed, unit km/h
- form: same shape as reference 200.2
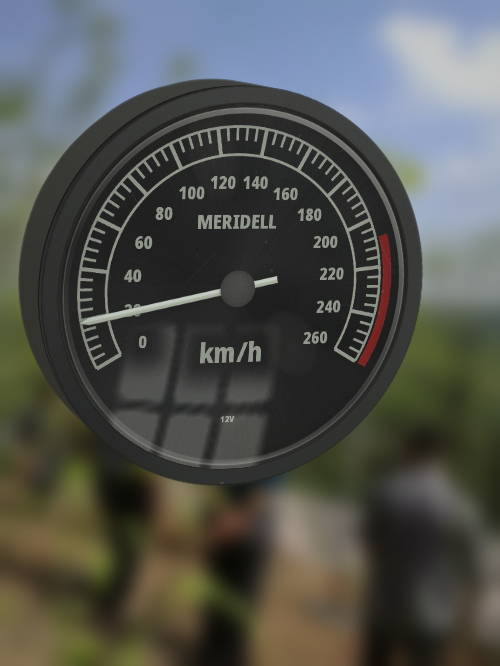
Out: 20
